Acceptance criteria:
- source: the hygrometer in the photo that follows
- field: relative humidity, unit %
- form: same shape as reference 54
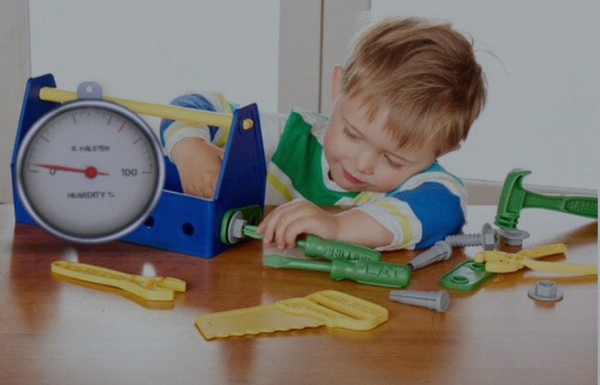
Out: 4
